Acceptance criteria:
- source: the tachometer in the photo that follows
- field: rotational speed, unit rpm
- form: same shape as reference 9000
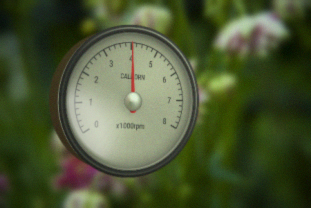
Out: 4000
